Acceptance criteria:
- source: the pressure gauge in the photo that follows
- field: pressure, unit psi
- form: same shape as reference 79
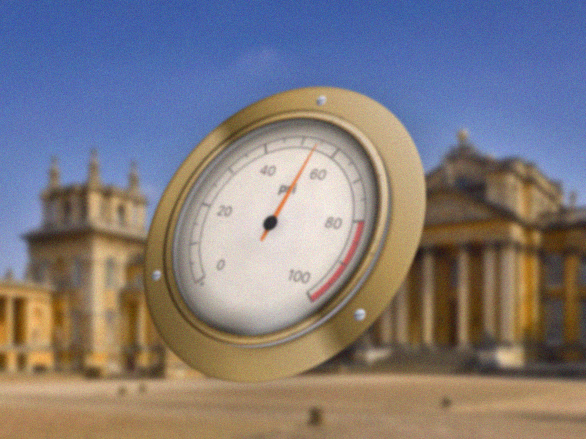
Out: 55
